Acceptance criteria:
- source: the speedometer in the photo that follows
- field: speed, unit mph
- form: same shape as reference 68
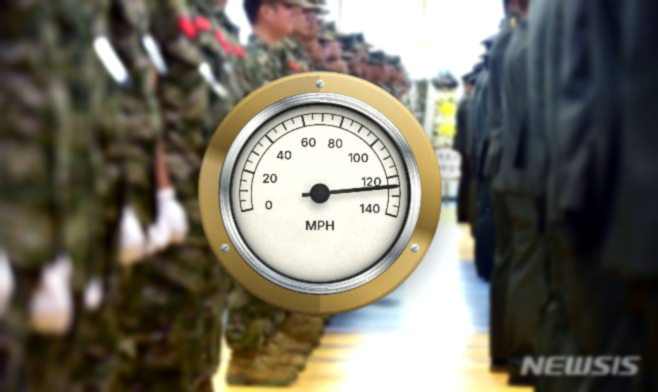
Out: 125
